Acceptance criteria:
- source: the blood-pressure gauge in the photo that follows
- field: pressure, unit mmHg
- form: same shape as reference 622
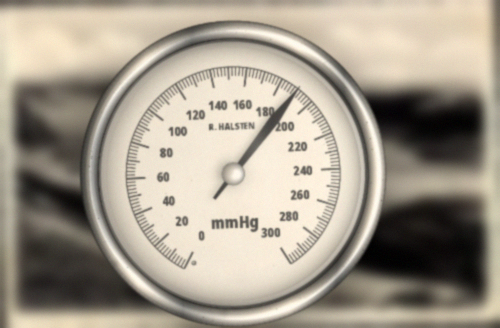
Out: 190
